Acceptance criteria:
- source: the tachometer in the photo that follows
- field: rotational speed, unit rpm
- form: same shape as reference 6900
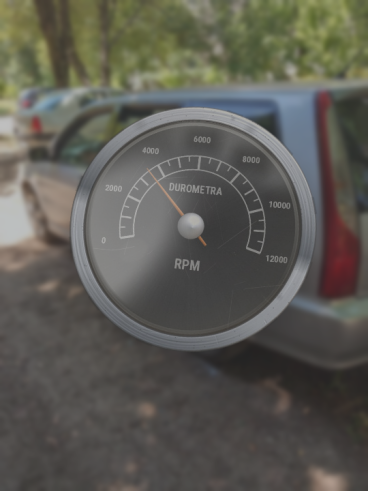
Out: 3500
